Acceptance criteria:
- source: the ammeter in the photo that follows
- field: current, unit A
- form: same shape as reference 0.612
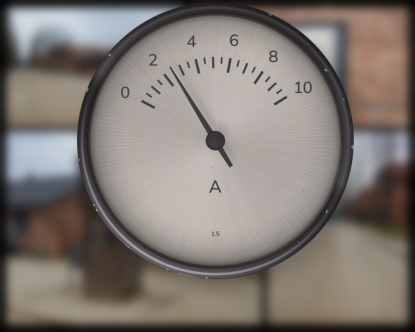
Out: 2.5
